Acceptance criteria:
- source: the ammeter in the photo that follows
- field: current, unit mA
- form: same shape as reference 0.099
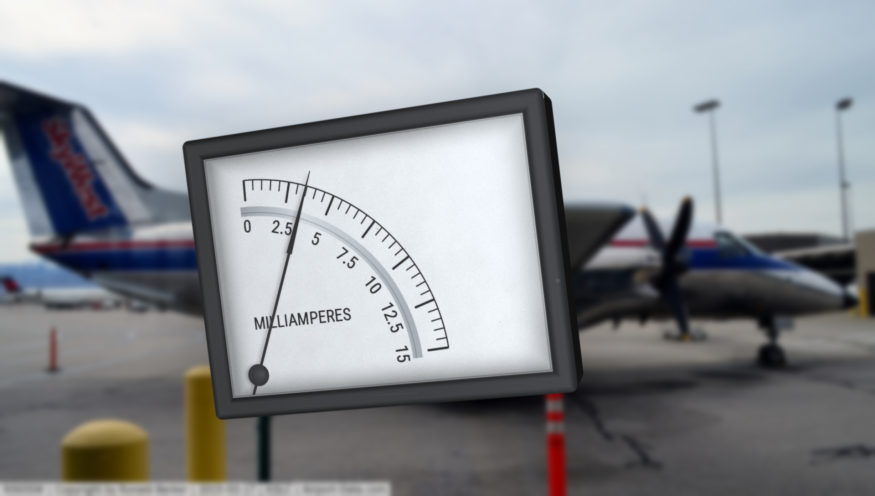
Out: 3.5
